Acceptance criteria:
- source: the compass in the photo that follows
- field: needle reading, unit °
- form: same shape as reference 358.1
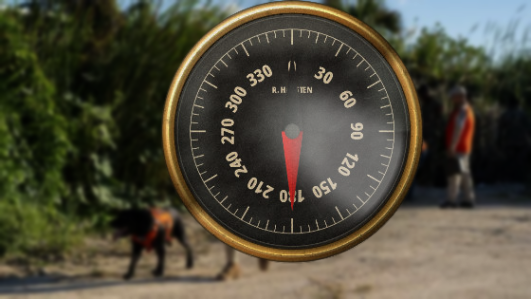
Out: 180
